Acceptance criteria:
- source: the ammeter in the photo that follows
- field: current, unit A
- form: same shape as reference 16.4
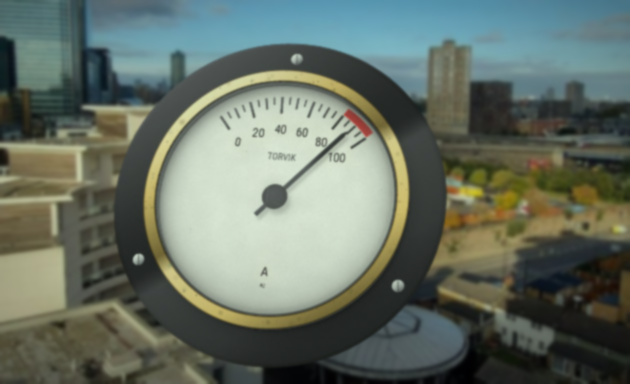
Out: 90
